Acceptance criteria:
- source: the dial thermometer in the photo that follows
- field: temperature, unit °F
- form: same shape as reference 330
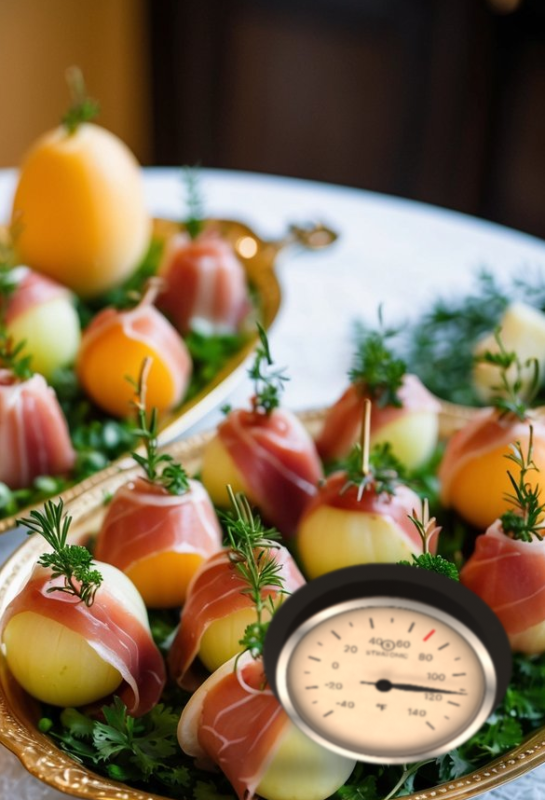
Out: 110
